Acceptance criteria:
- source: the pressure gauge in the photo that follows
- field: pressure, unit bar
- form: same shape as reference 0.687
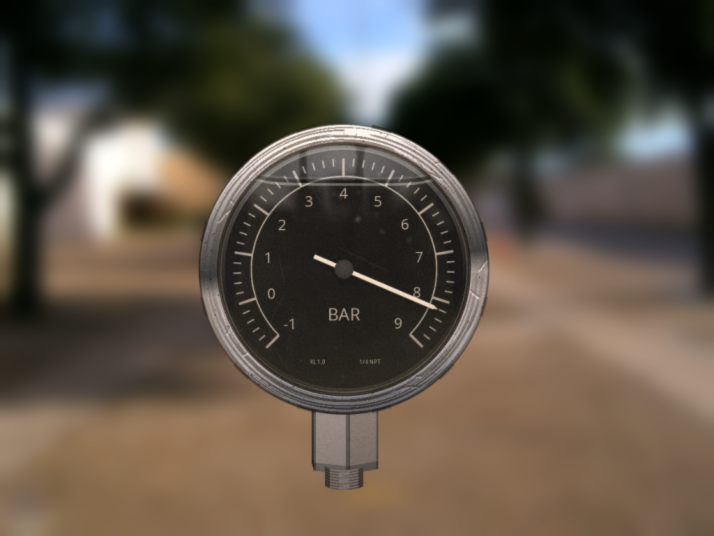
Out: 8.2
